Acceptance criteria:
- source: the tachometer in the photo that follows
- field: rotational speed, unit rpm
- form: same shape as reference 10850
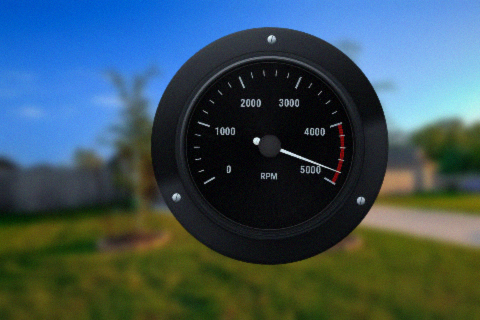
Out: 4800
